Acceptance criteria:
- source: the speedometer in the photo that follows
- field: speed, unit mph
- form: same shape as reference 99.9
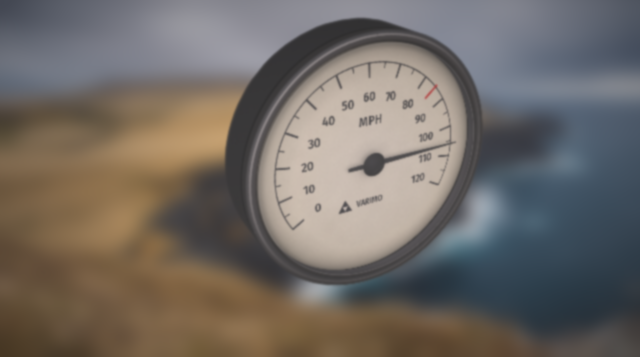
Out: 105
